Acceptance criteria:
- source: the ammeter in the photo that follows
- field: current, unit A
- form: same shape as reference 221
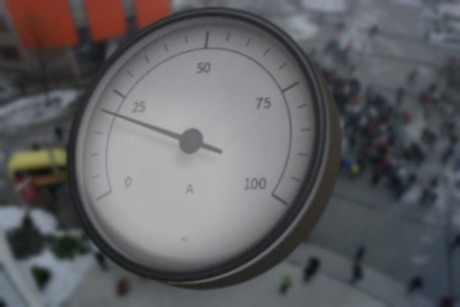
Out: 20
